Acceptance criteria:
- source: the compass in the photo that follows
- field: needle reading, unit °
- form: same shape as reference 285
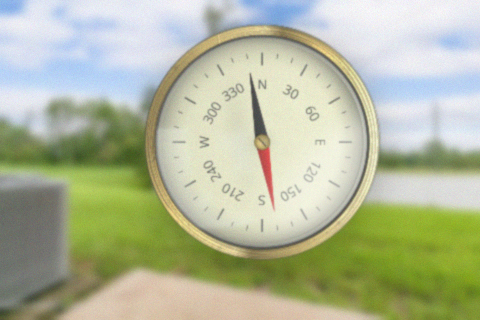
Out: 170
